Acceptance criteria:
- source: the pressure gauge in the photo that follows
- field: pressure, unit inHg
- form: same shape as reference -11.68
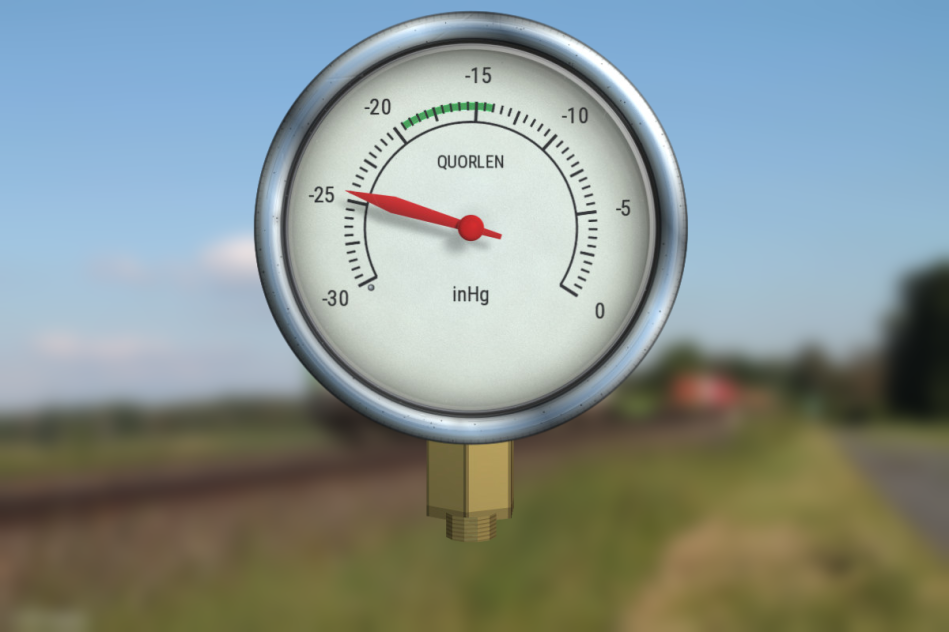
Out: -24.5
